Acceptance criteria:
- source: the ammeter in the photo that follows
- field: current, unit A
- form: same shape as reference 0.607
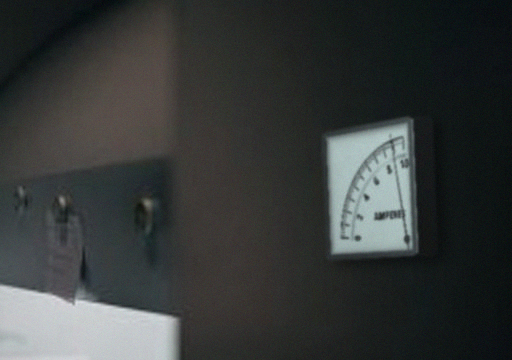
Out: 9
